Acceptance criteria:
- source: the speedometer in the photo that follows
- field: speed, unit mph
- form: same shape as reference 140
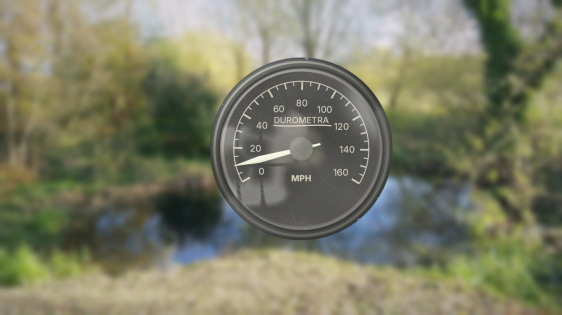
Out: 10
